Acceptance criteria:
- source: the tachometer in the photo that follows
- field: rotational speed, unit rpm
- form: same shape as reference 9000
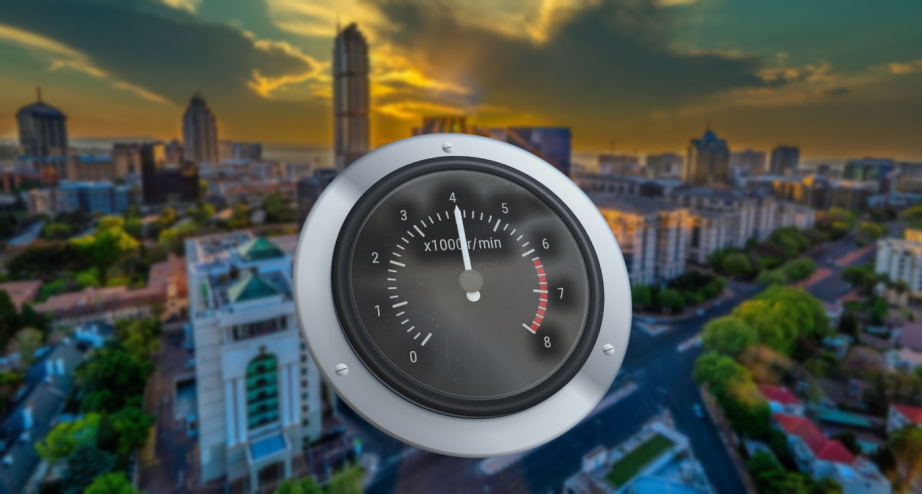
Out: 4000
